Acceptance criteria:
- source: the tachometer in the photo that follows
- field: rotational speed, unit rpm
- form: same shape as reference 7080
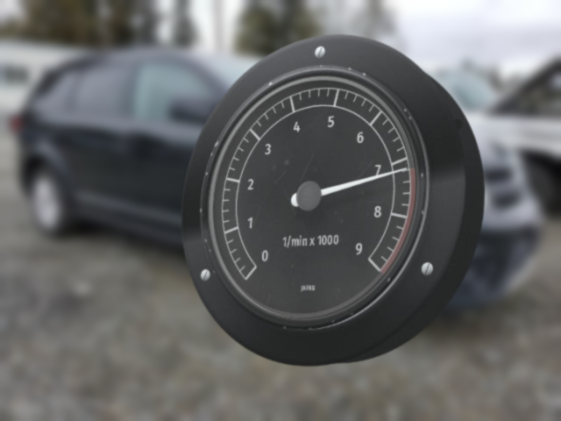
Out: 7200
